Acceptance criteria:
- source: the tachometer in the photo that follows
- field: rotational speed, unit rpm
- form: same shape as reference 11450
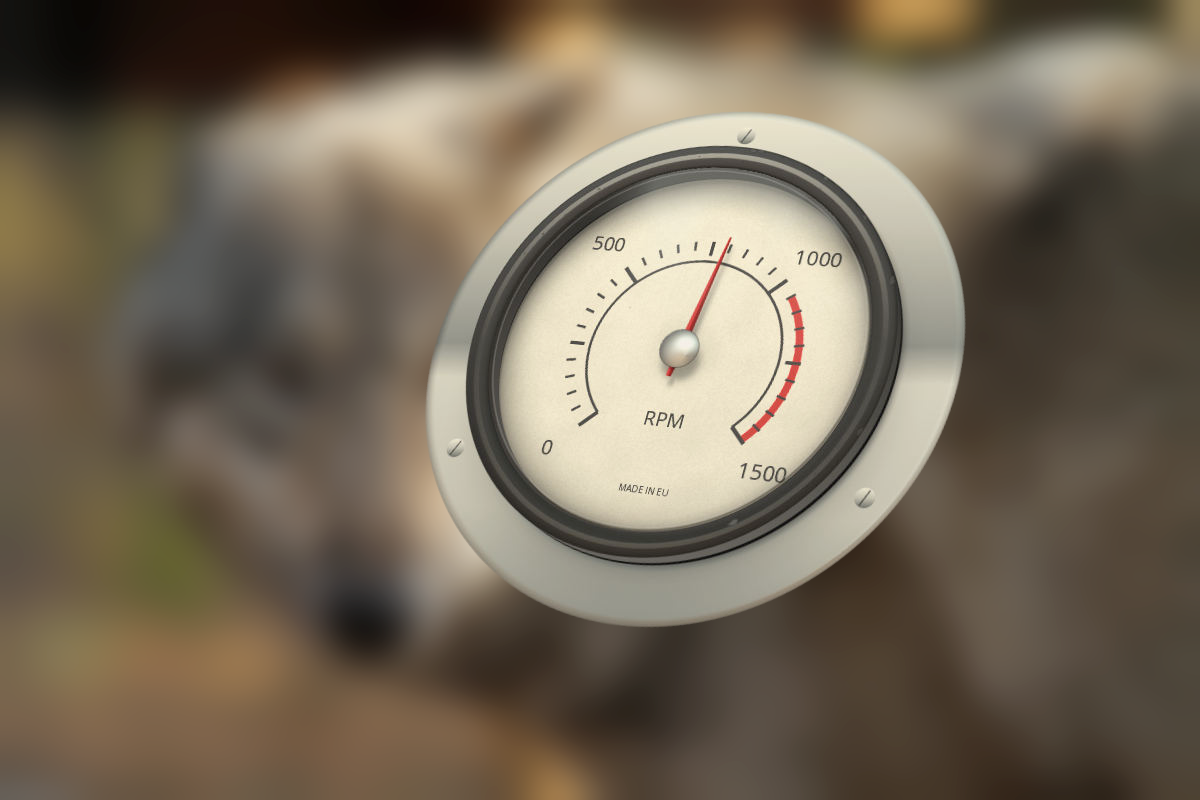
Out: 800
